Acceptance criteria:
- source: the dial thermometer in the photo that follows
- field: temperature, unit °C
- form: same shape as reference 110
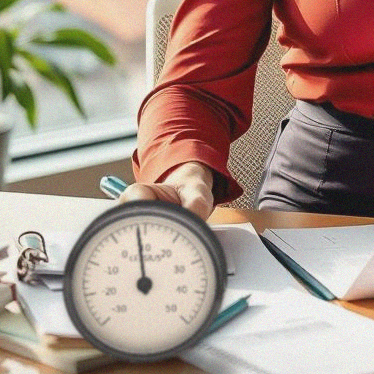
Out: 8
